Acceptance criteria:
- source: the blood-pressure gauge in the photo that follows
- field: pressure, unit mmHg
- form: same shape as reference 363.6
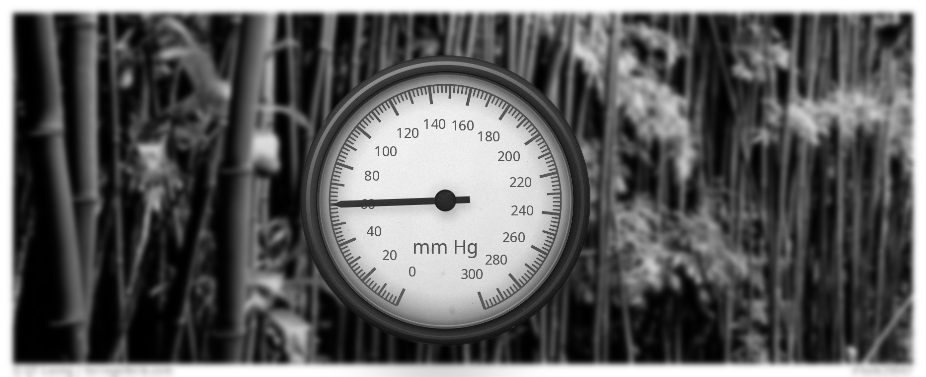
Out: 60
